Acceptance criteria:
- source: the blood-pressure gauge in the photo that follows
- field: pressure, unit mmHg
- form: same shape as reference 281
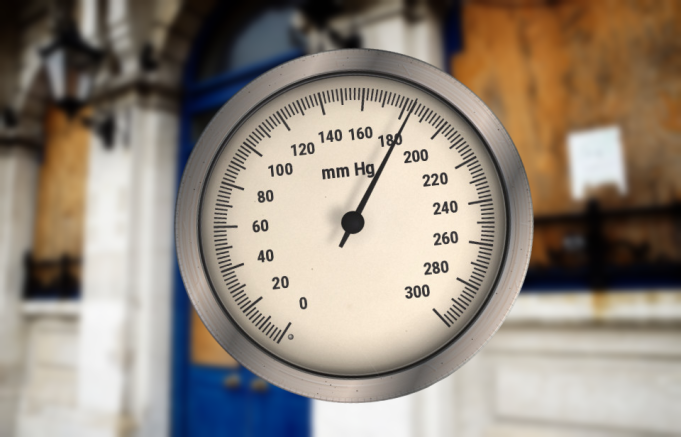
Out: 184
